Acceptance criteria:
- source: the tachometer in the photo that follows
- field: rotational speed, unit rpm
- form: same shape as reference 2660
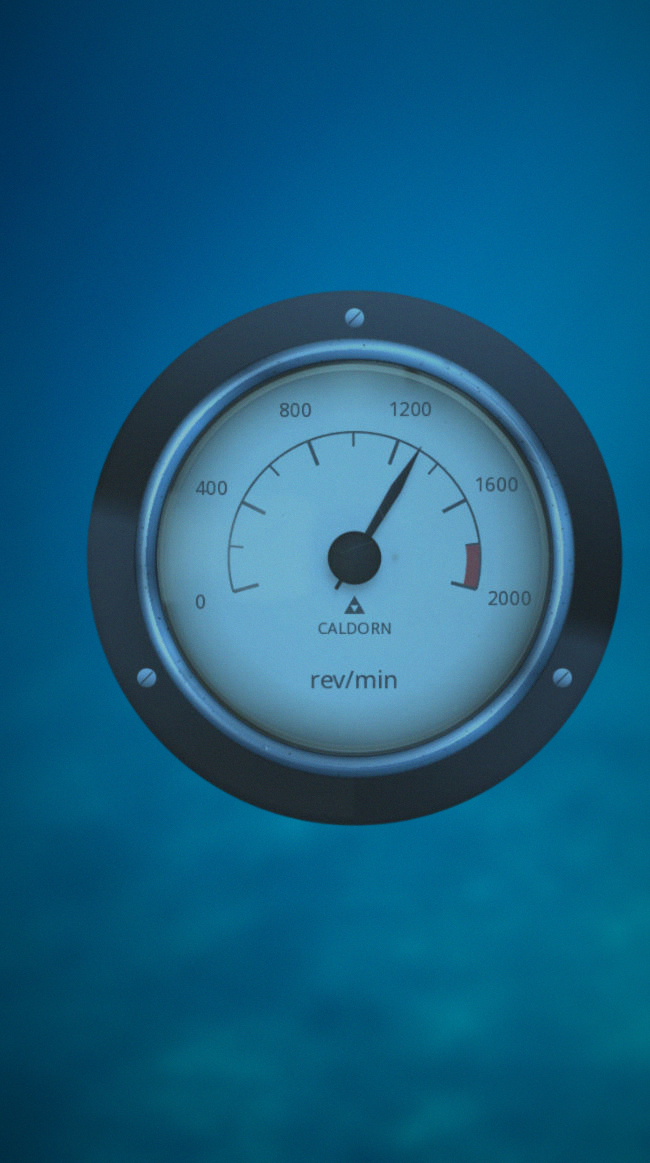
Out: 1300
